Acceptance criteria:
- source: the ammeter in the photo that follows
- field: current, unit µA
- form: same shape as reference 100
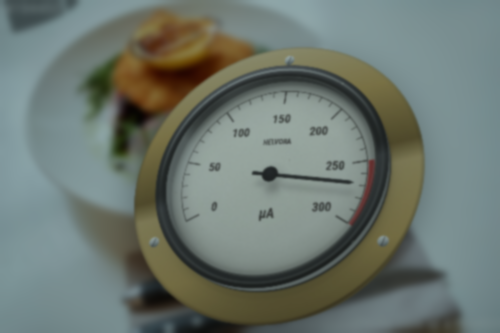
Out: 270
